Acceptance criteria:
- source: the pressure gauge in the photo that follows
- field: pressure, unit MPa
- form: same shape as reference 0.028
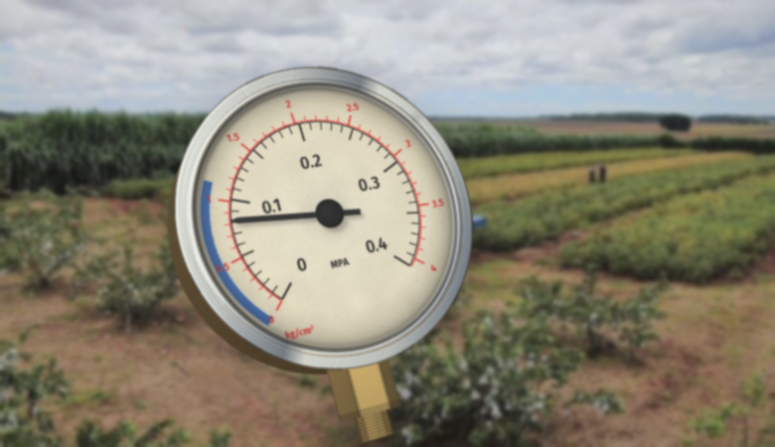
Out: 0.08
